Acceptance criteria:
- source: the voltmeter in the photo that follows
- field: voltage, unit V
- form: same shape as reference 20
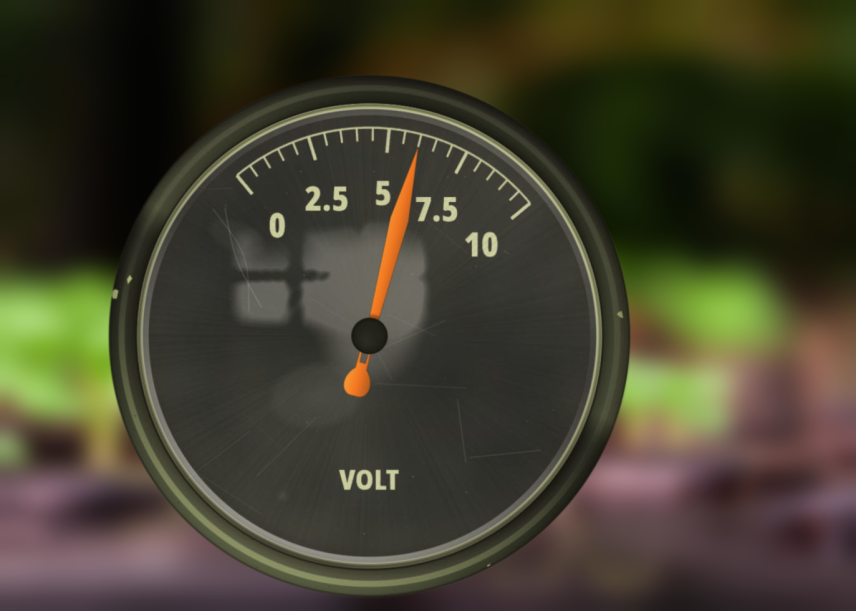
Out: 6
